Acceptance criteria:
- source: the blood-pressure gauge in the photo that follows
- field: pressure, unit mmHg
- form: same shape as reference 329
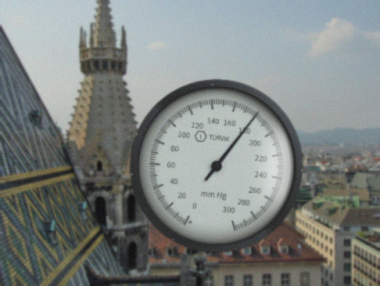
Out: 180
